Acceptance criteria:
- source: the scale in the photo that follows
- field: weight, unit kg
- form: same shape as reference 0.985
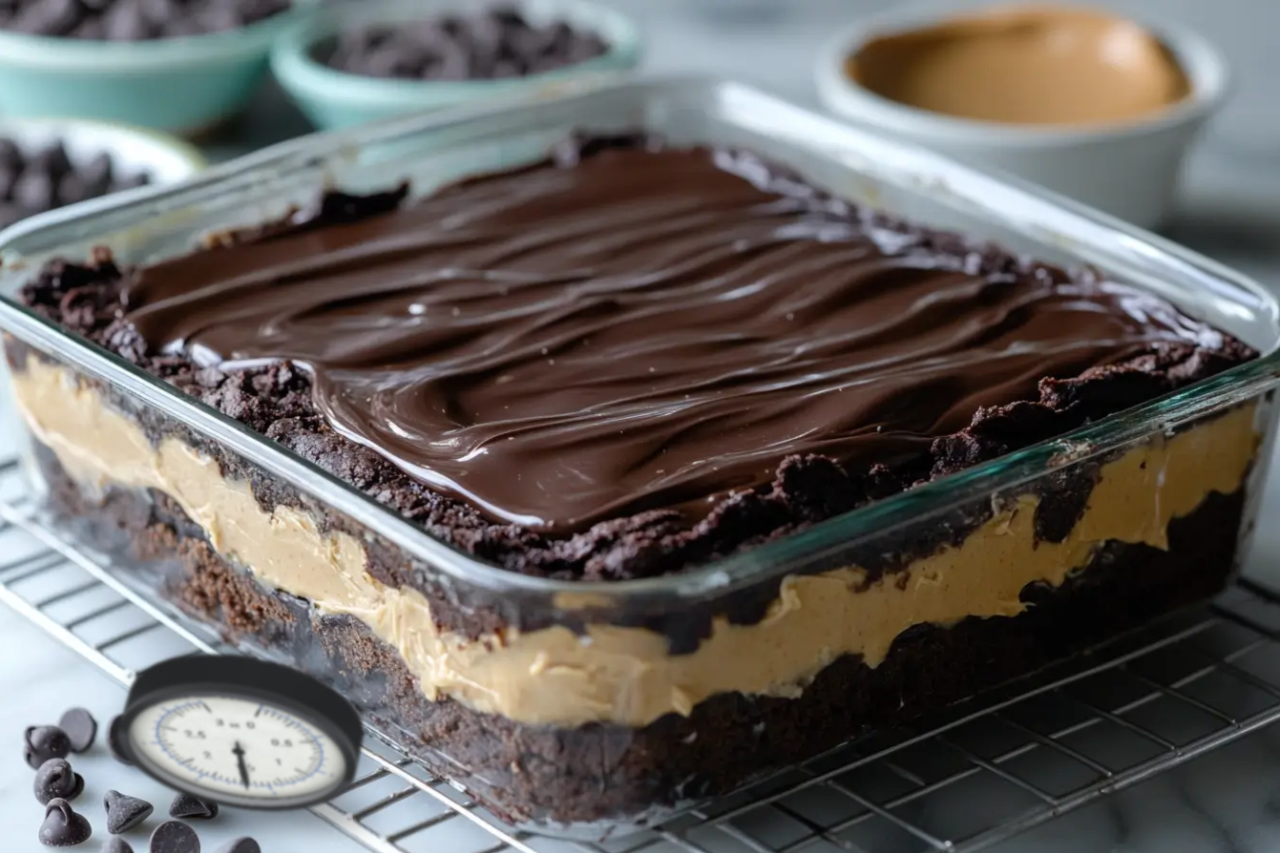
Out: 1.5
